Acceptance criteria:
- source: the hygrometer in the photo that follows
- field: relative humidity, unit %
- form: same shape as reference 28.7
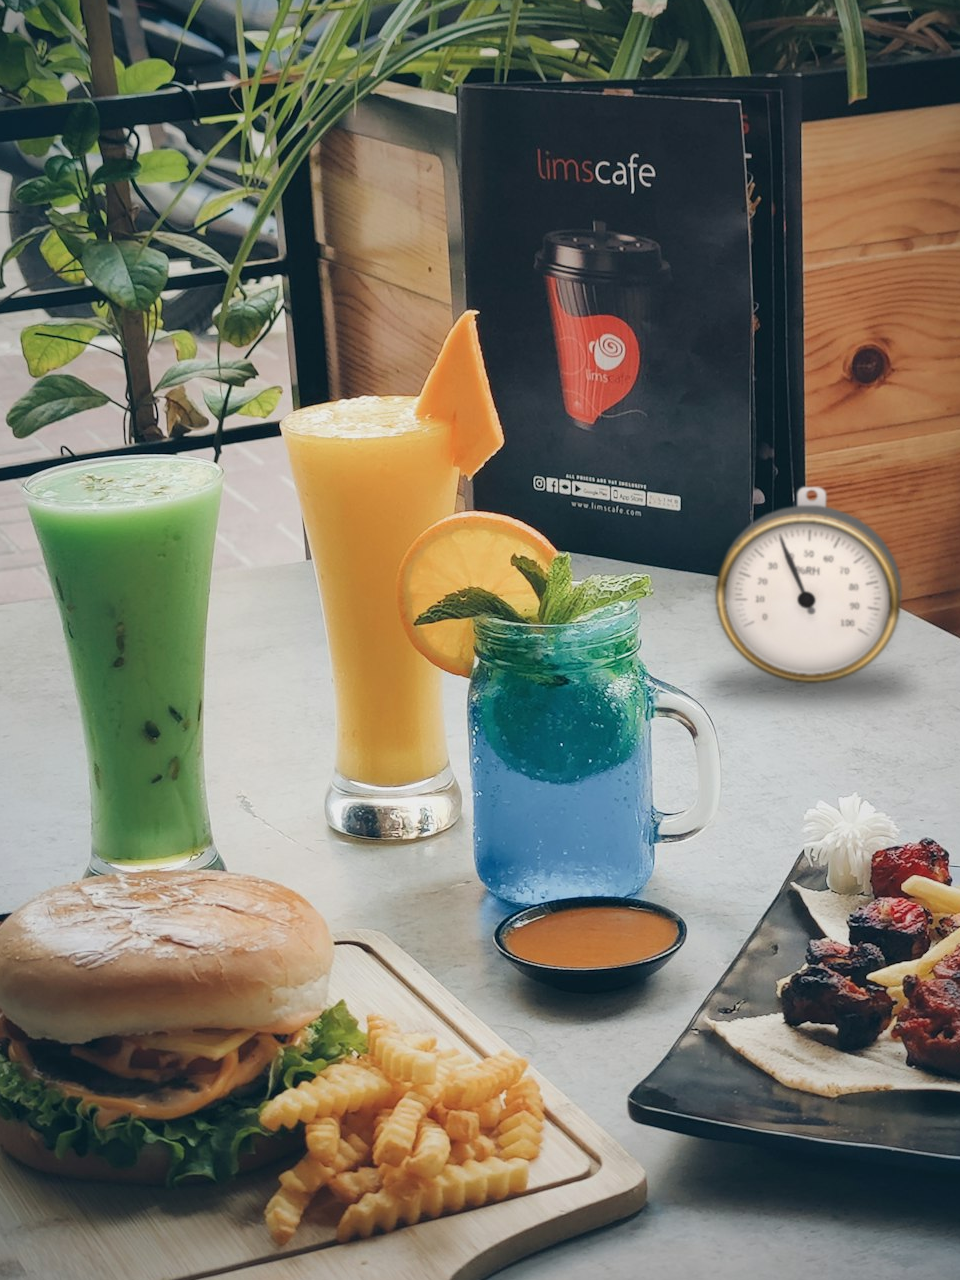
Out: 40
